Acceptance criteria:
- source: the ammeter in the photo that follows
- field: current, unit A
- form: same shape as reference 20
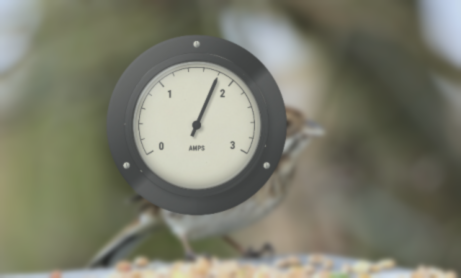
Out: 1.8
